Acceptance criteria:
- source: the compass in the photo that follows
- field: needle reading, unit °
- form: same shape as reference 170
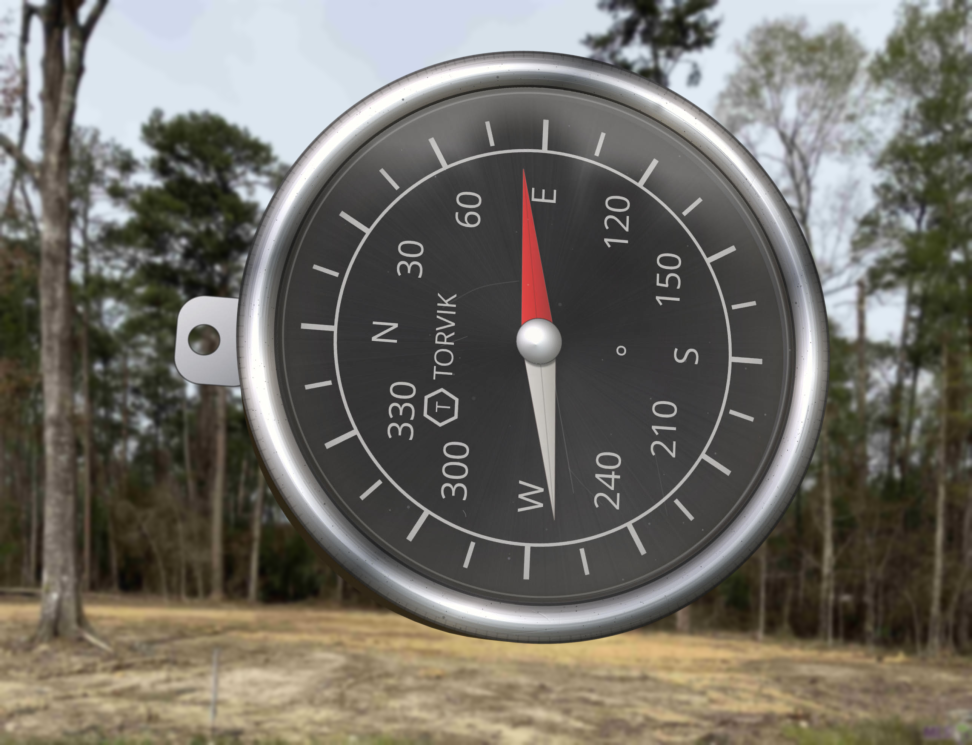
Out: 82.5
